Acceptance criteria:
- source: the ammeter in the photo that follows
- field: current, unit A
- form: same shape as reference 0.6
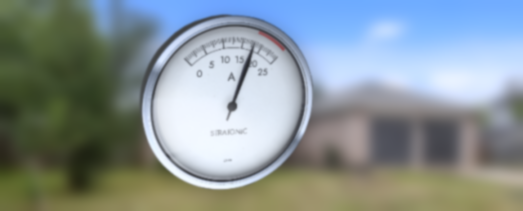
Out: 17.5
